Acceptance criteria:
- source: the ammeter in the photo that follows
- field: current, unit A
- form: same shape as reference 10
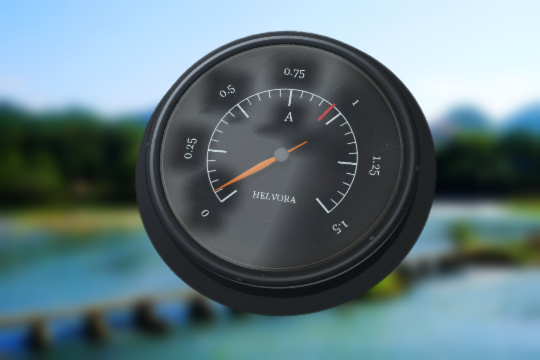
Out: 0.05
